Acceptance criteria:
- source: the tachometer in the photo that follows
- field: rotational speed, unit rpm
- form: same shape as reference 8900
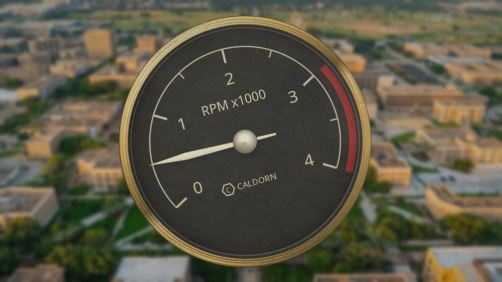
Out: 500
